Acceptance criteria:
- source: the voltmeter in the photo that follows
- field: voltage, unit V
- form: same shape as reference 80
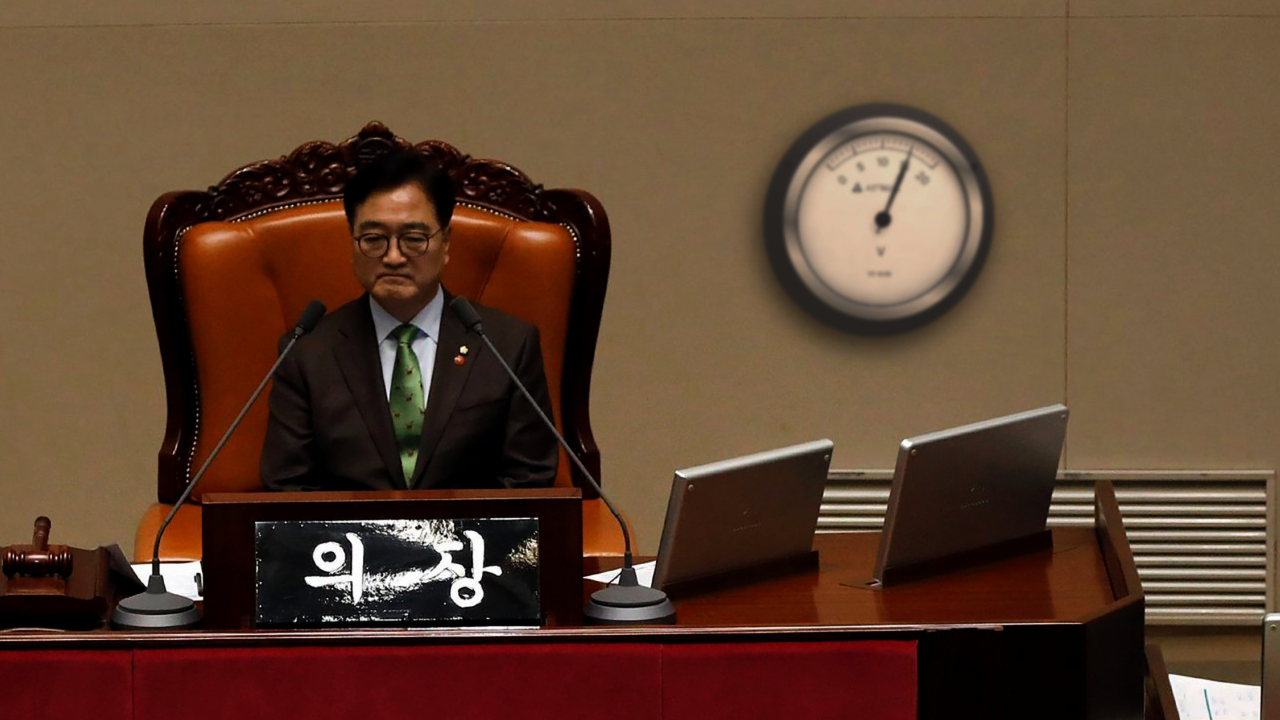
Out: 15
